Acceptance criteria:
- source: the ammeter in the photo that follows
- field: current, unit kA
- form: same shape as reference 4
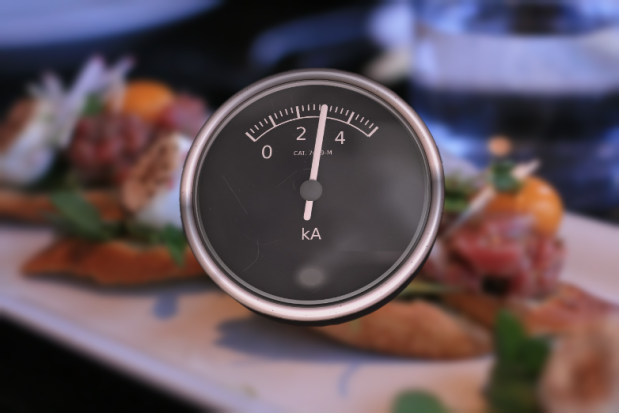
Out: 3
